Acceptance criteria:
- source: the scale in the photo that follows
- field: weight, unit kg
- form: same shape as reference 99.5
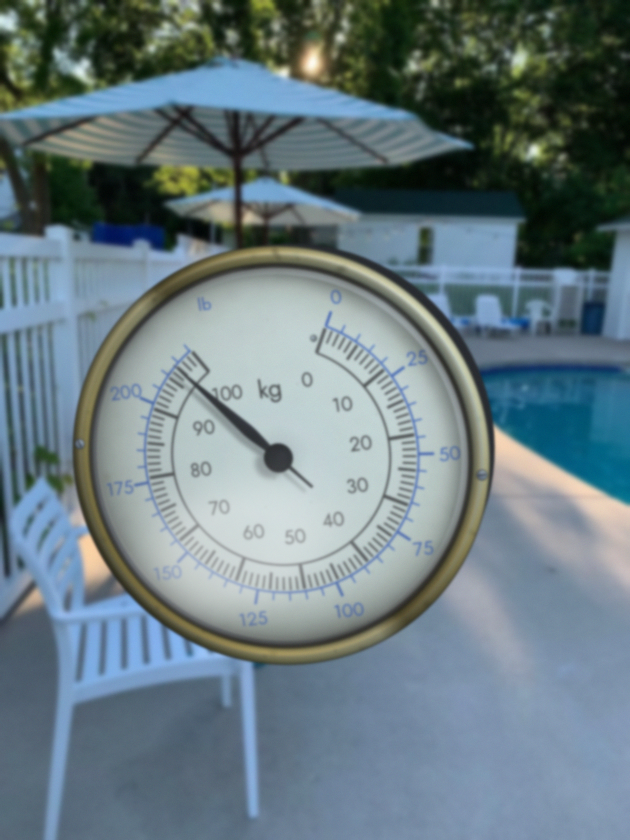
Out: 97
